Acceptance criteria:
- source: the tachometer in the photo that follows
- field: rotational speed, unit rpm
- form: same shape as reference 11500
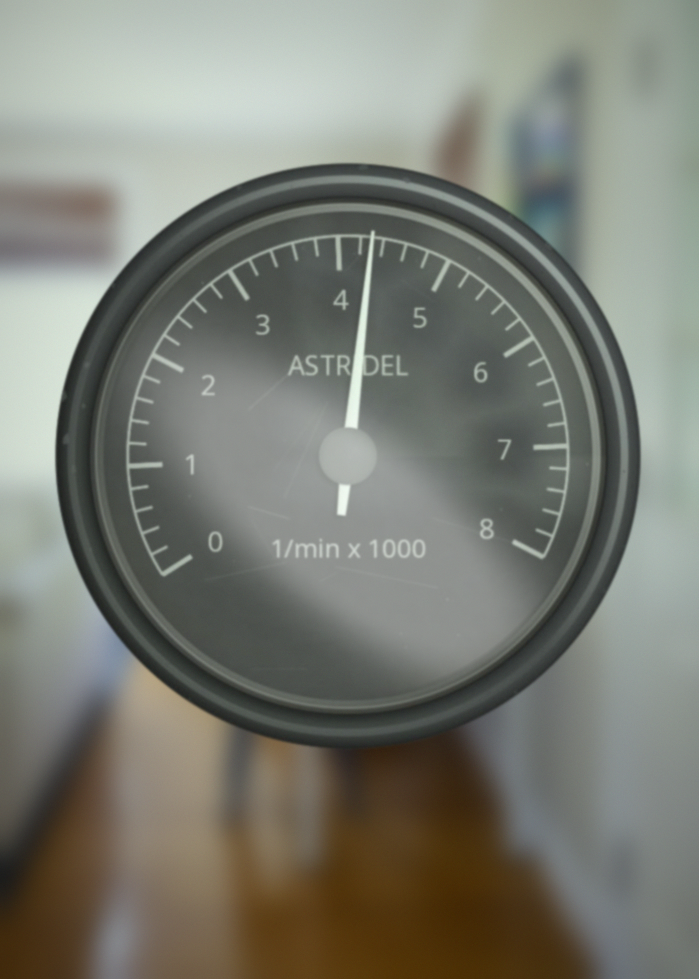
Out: 4300
